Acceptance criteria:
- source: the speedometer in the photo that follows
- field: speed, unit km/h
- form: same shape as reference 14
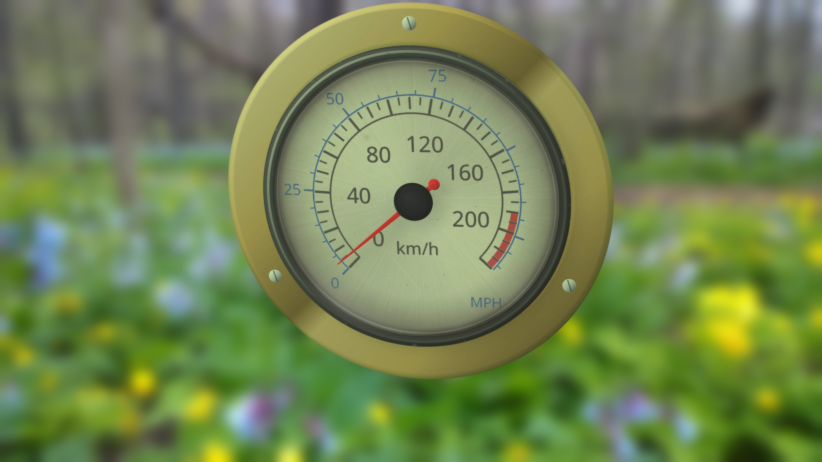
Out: 5
